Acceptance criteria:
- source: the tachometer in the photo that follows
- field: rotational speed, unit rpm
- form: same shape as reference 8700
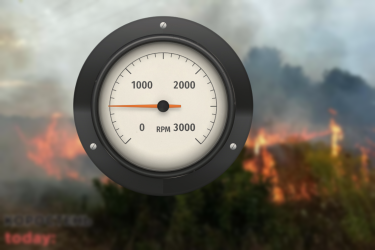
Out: 500
